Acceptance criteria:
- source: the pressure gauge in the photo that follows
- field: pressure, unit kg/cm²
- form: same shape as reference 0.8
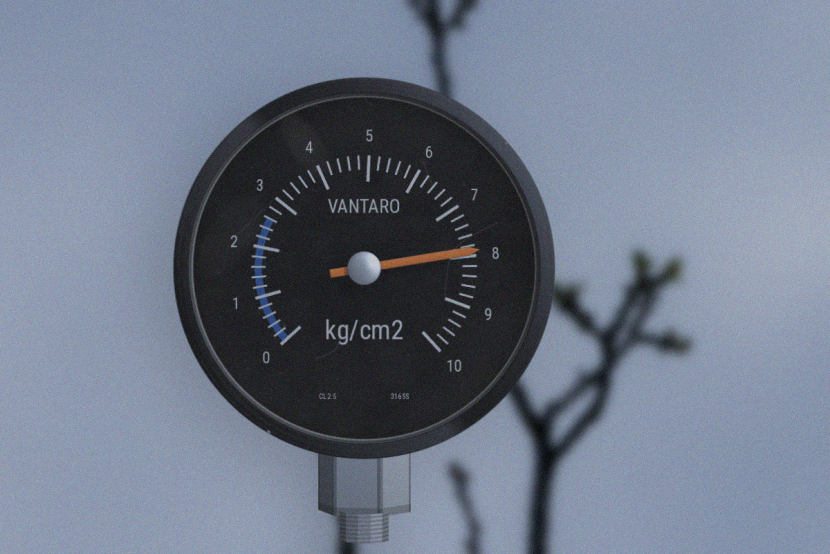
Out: 7.9
